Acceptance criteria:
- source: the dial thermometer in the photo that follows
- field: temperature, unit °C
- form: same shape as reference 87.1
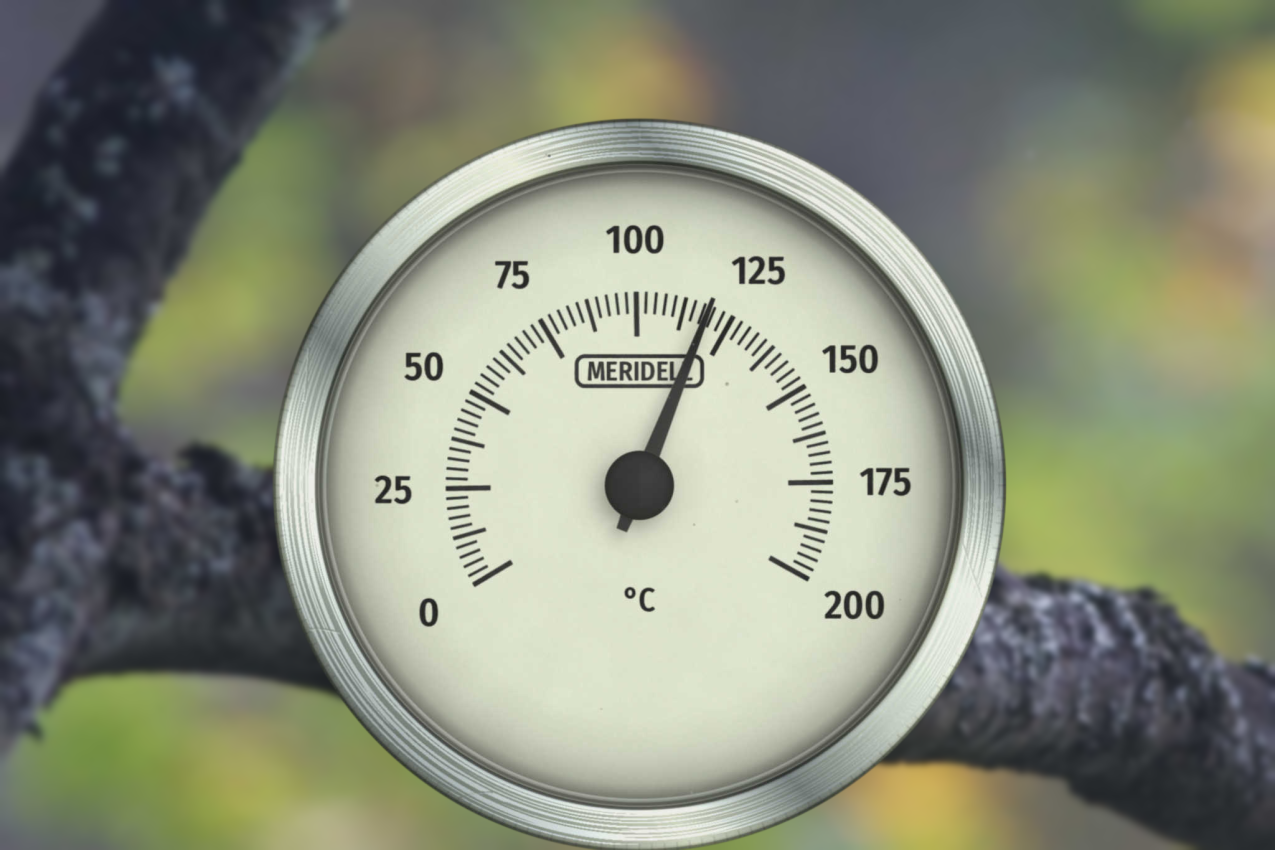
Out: 118.75
